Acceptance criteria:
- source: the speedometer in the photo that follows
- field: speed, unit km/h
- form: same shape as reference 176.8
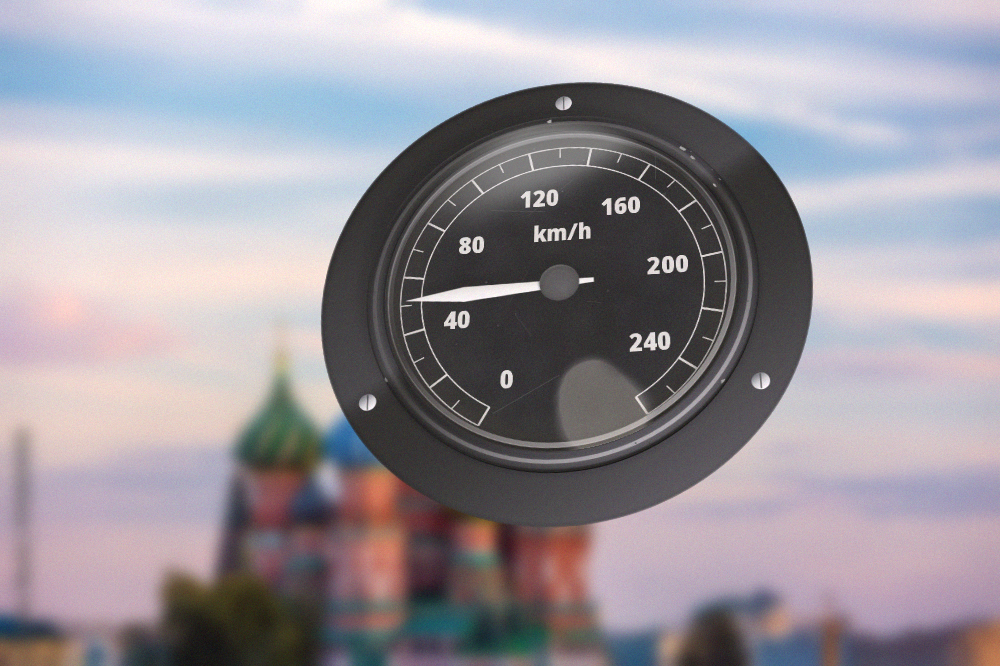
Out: 50
